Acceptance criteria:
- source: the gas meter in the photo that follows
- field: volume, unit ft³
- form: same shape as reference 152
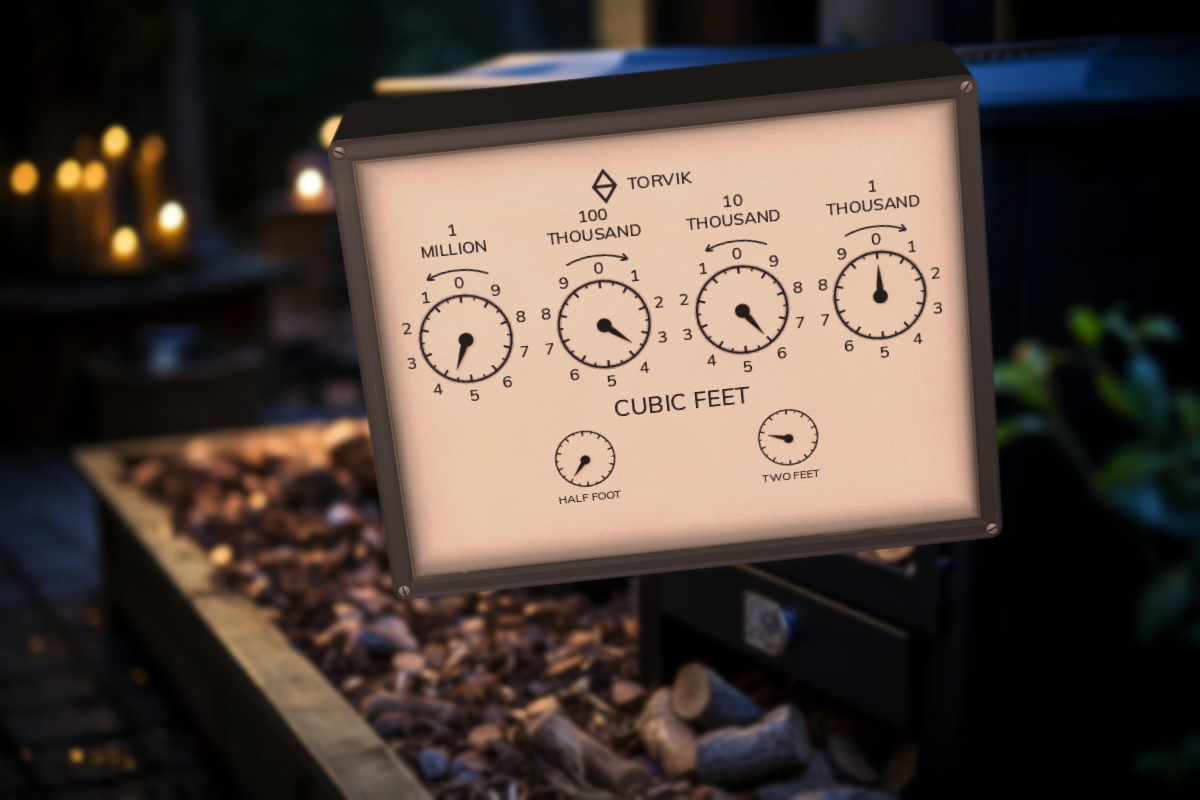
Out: 436000
